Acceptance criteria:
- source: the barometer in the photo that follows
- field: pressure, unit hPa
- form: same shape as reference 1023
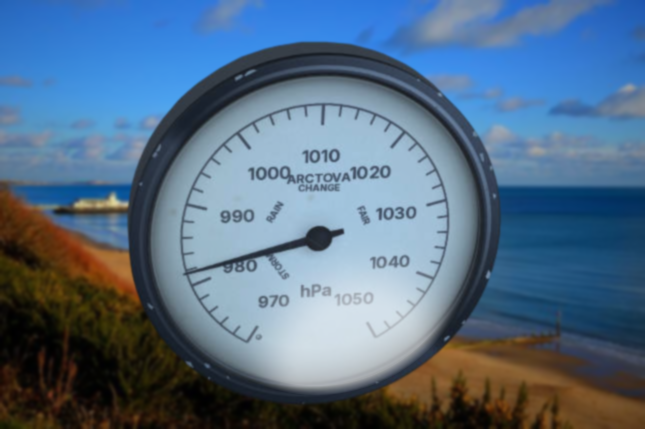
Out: 982
